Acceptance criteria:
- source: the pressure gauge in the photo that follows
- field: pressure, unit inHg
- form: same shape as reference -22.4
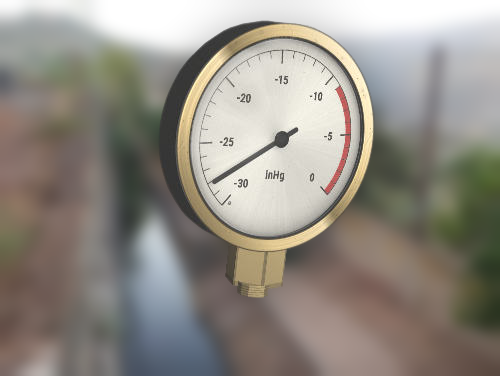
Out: -28
